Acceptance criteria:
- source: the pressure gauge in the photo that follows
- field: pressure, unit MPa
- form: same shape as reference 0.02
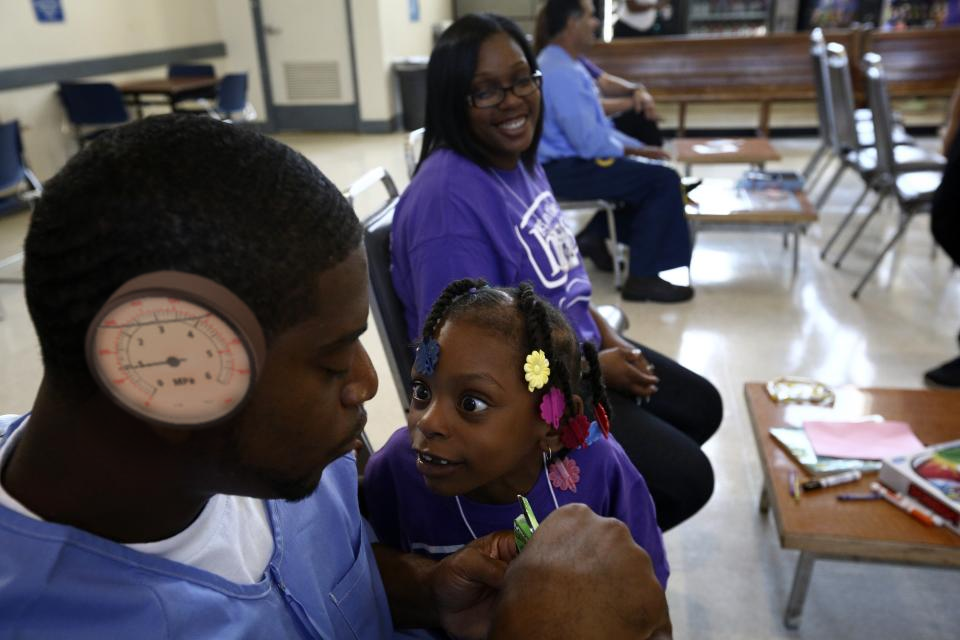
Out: 1
